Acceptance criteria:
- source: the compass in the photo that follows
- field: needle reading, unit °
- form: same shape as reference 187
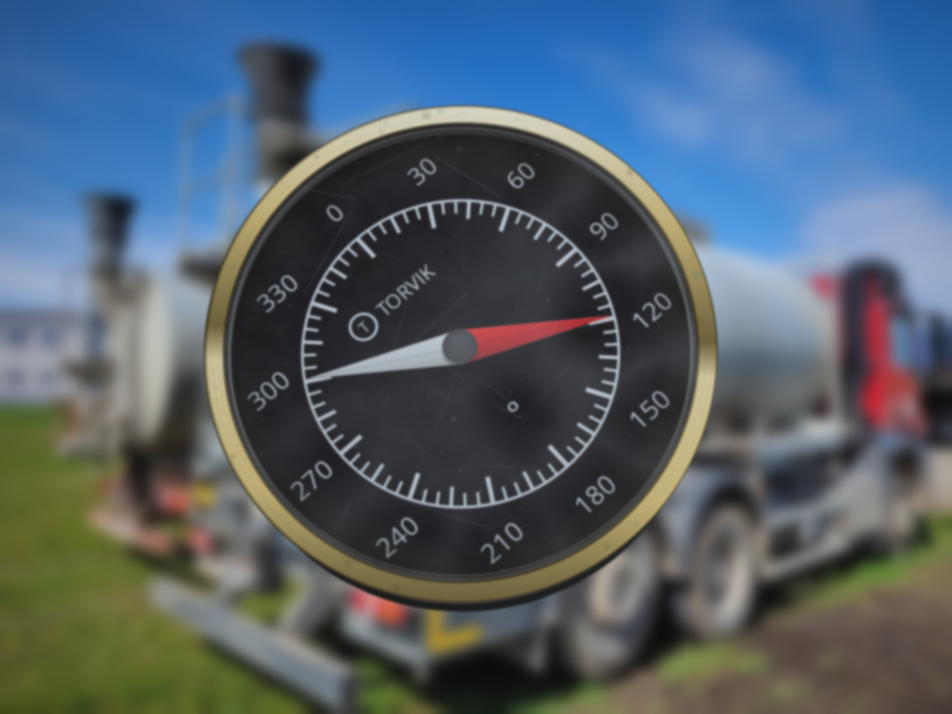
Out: 120
